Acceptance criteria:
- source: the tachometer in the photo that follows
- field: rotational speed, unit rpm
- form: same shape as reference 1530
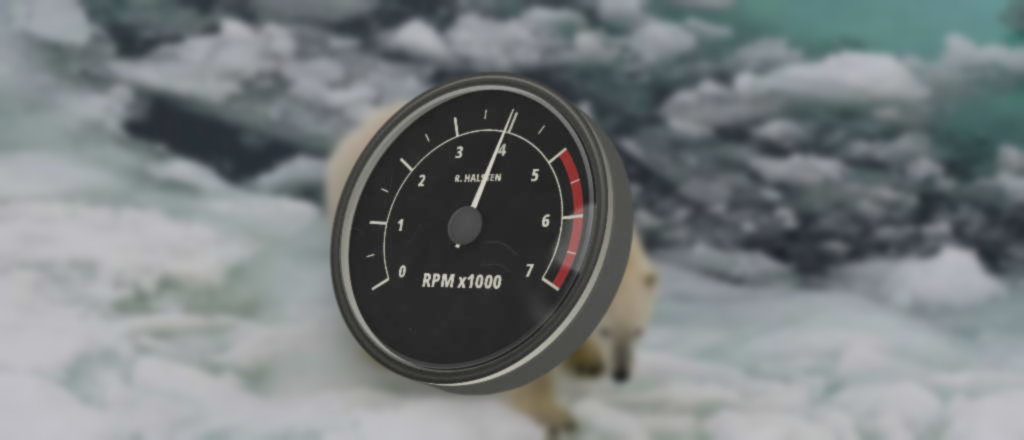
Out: 4000
